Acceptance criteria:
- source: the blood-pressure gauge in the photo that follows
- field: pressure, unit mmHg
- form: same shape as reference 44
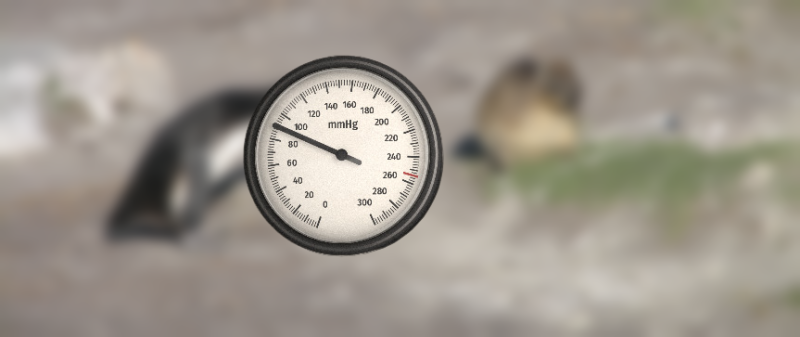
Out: 90
